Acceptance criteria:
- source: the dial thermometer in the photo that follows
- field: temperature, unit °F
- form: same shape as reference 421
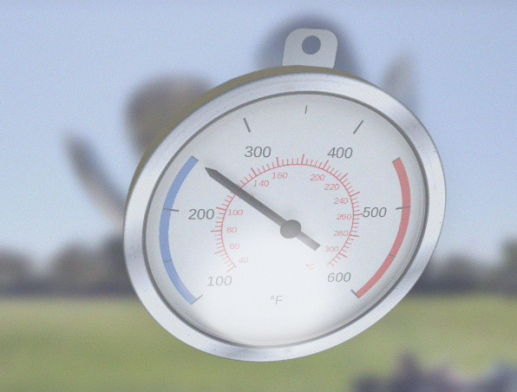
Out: 250
